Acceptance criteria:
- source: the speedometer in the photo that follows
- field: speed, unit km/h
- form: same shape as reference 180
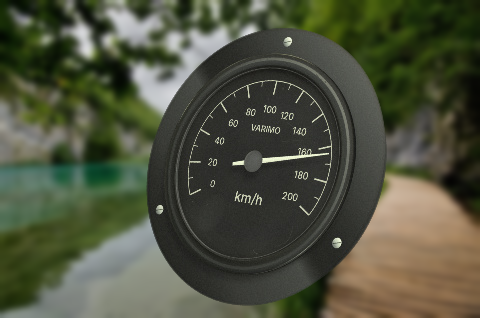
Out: 165
